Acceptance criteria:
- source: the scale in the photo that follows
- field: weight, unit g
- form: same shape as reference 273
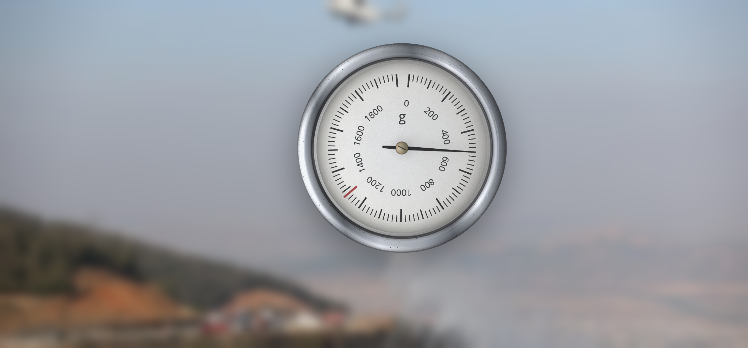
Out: 500
